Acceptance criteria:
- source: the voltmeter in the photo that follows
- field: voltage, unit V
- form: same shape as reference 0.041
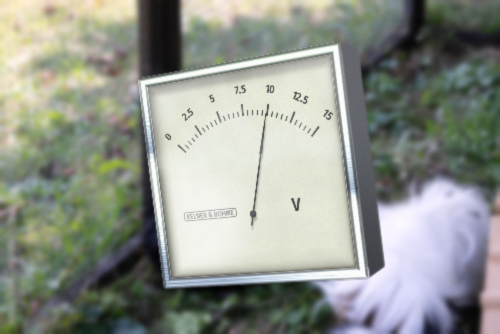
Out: 10
